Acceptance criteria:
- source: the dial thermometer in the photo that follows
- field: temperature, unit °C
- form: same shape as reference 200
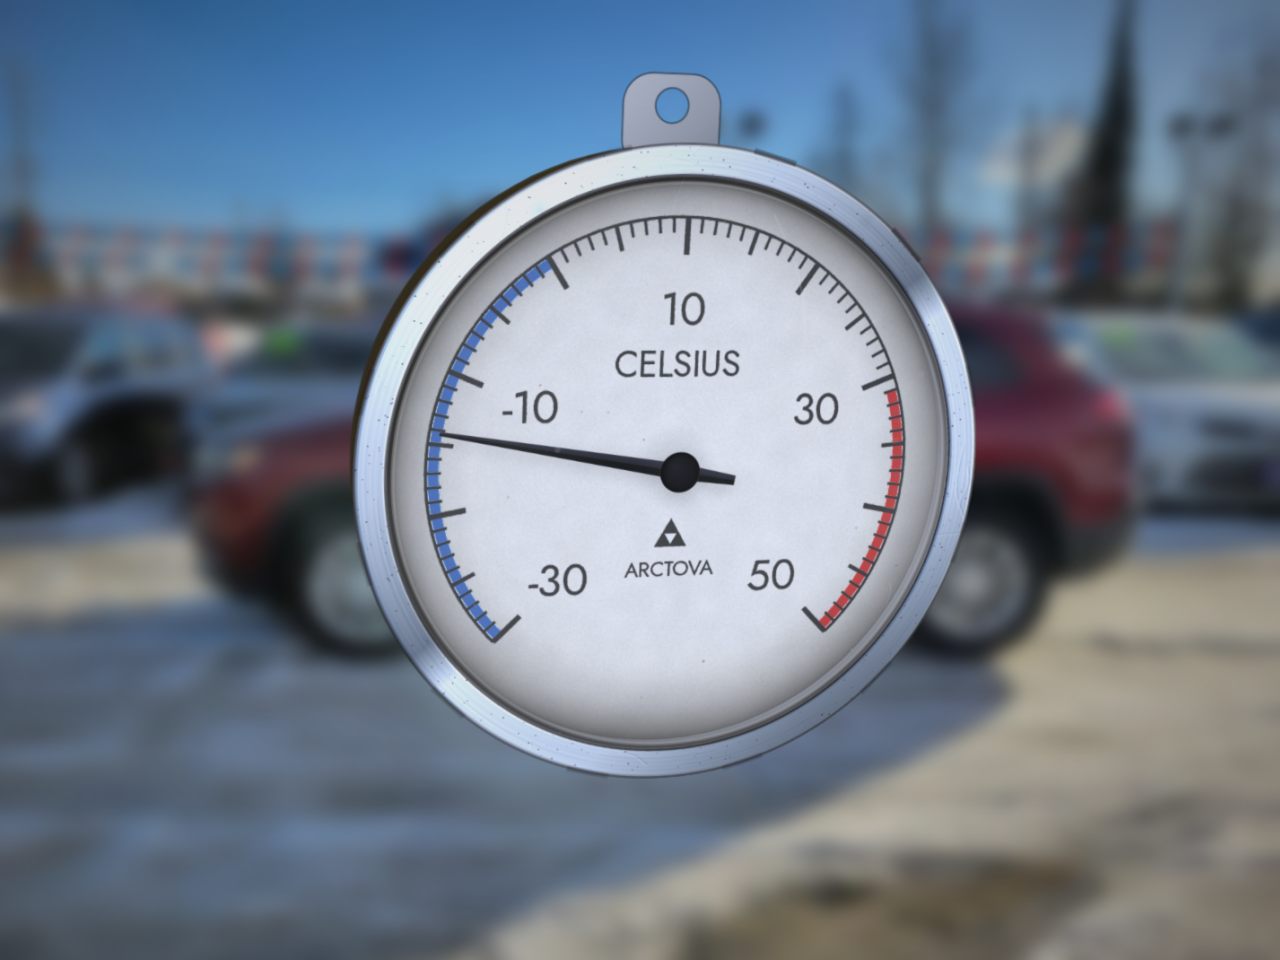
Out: -14
